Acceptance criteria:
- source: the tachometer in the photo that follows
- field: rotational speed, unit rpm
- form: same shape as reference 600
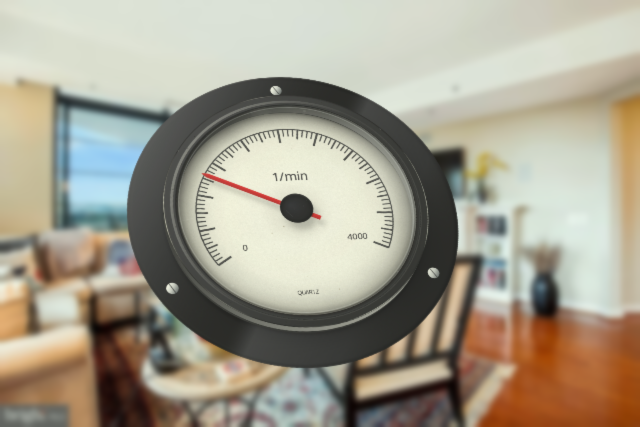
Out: 1000
